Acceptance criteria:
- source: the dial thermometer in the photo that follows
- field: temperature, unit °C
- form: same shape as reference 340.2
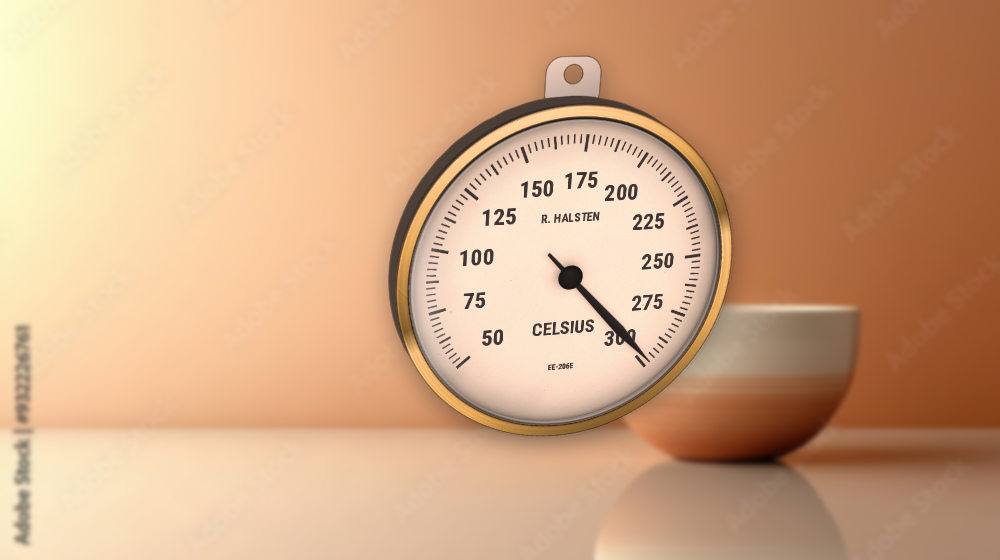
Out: 297.5
